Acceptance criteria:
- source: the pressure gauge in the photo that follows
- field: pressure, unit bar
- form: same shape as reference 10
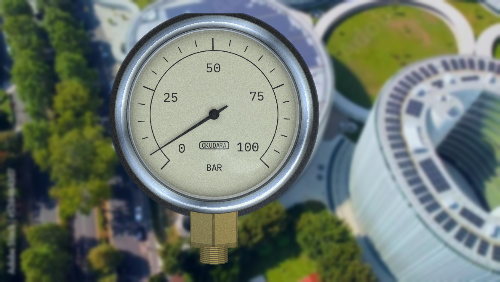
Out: 5
